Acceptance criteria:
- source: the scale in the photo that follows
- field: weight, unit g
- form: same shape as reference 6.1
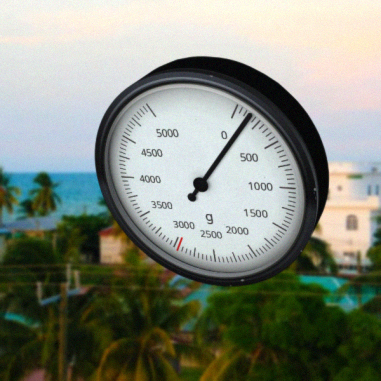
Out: 150
